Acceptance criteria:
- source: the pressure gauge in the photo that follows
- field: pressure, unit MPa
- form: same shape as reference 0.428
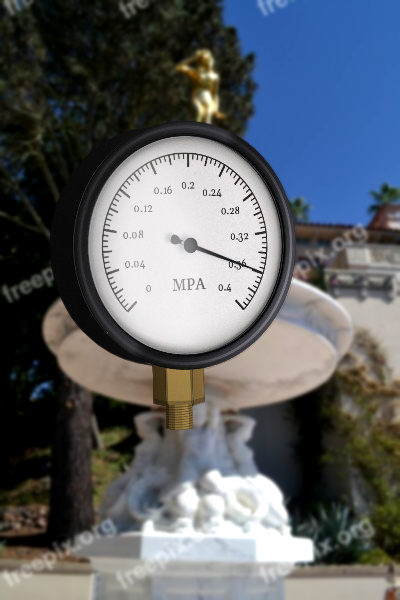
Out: 0.36
